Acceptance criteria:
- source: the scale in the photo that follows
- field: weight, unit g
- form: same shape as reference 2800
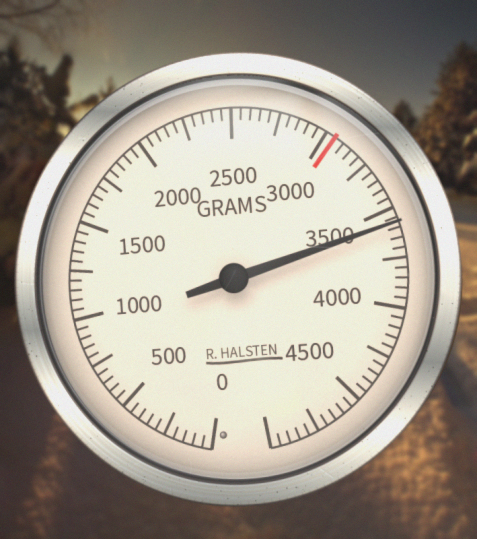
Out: 3575
